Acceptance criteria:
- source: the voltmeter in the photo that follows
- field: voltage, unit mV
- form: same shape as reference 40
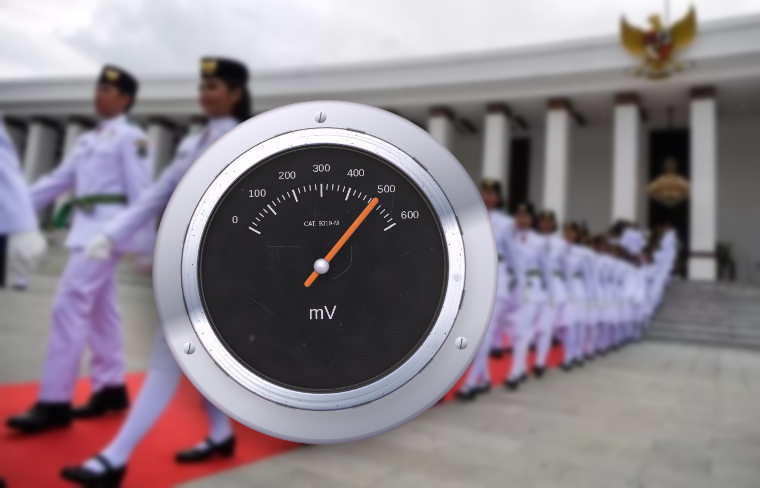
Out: 500
